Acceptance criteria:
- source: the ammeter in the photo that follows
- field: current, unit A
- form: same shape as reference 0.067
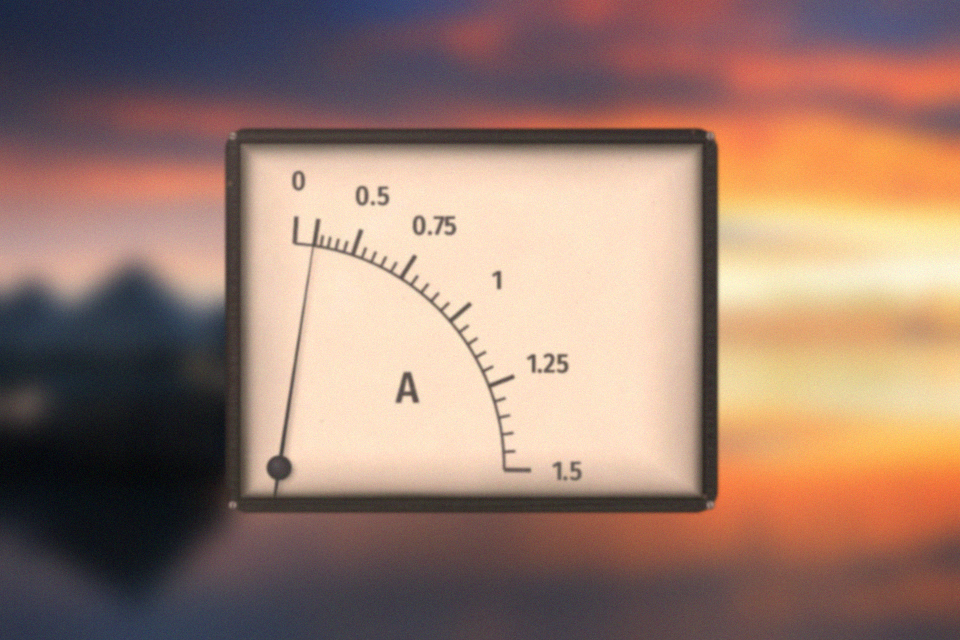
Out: 0.25
